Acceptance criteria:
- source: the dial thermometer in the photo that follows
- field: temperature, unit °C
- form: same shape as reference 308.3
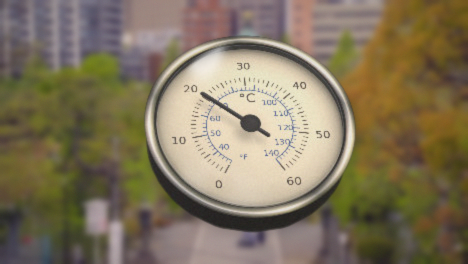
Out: 20
